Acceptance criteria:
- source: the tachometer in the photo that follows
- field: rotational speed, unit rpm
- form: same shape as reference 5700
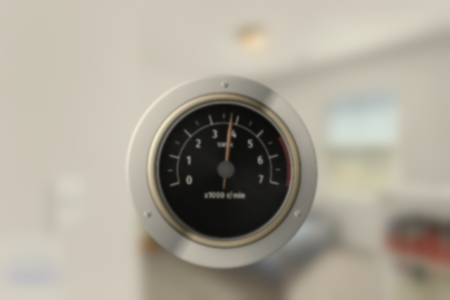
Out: 3750
